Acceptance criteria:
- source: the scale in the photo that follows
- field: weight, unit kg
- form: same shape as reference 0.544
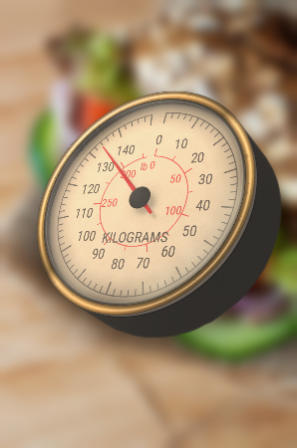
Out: 134
